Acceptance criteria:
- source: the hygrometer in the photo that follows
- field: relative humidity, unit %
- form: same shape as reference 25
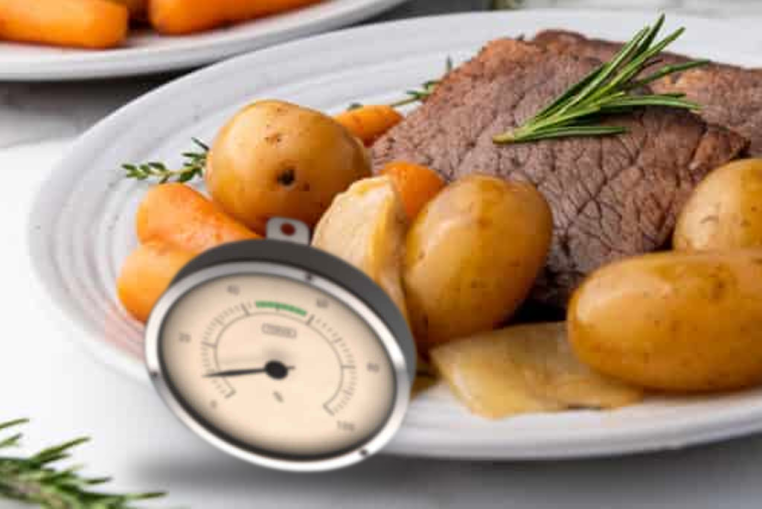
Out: 10
